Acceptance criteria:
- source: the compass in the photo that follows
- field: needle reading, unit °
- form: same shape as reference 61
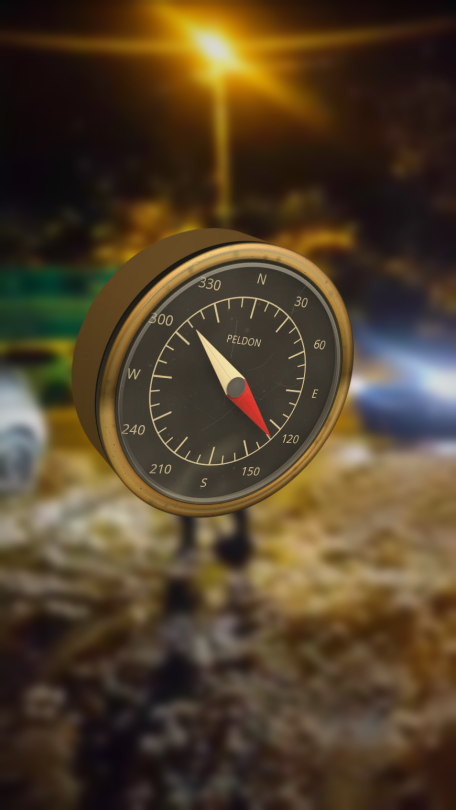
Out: 130
